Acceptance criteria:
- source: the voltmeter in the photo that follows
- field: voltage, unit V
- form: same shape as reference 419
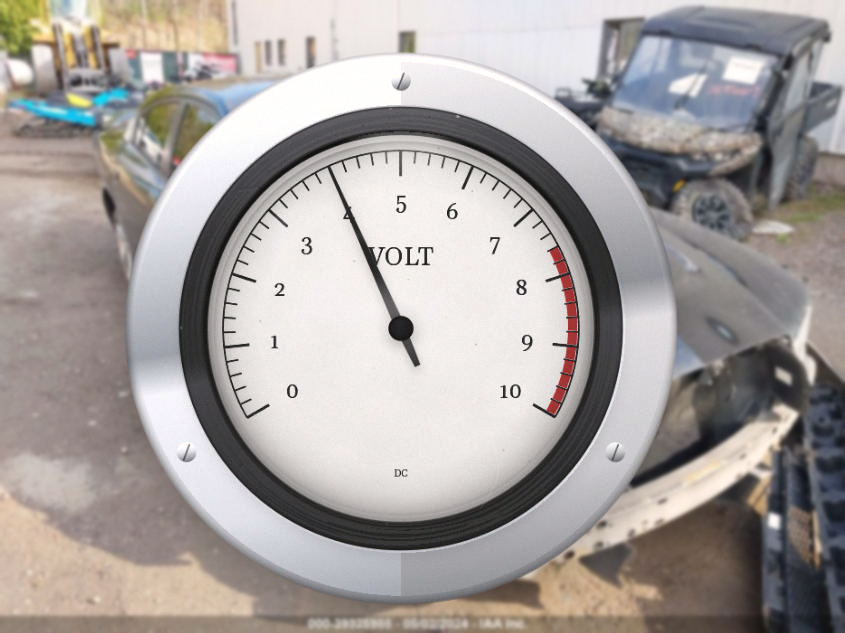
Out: 4
